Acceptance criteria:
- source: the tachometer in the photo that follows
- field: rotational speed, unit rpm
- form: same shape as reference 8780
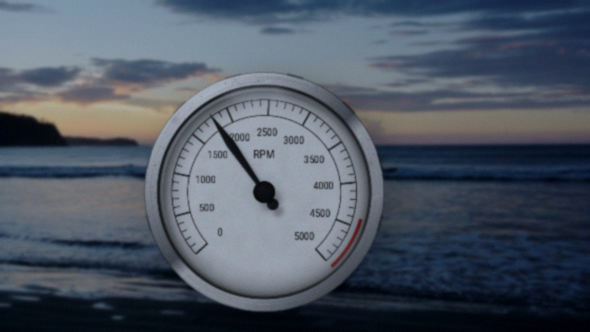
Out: 1800
